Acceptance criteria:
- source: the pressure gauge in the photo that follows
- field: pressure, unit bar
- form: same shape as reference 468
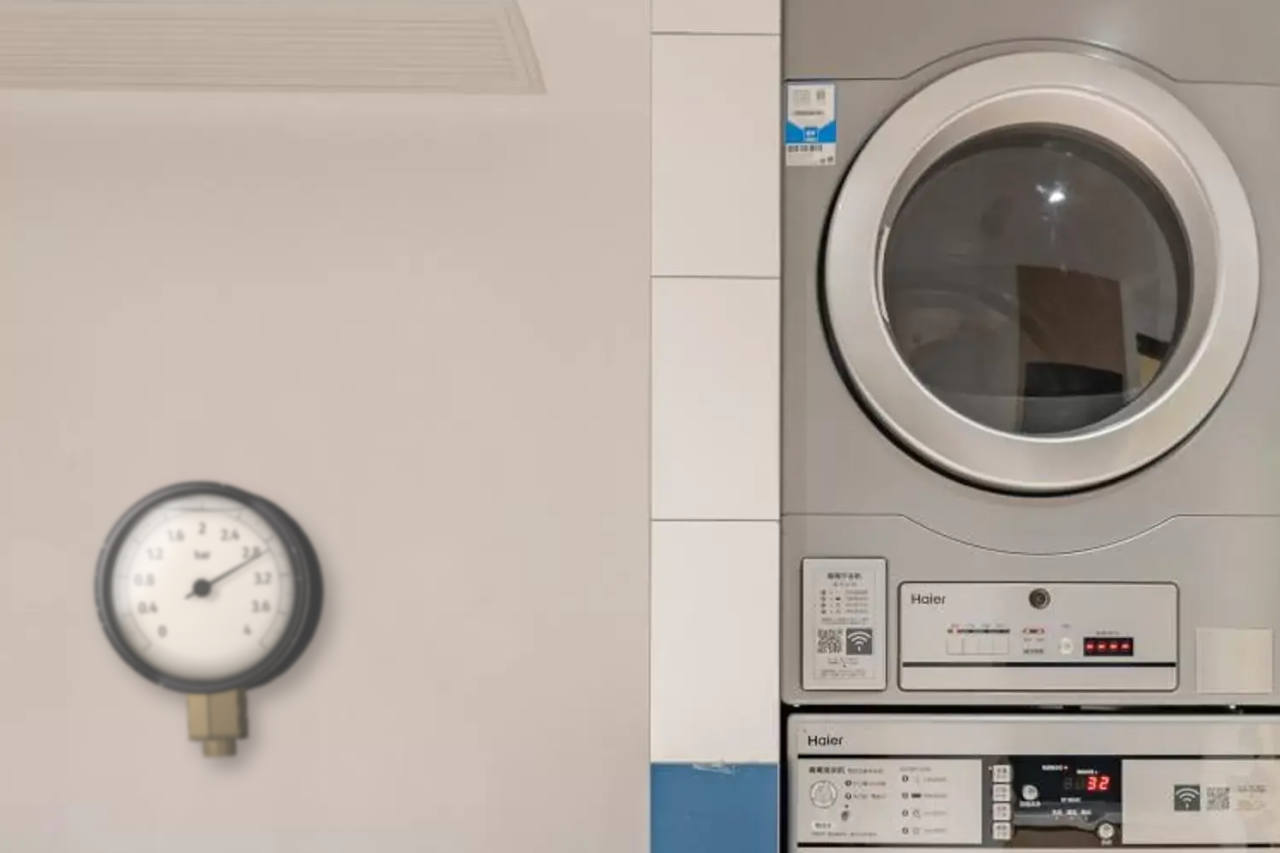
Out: 2.9
